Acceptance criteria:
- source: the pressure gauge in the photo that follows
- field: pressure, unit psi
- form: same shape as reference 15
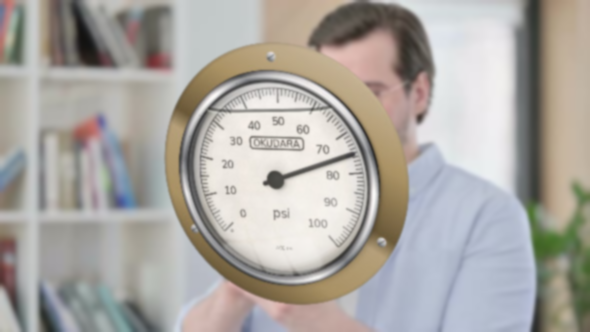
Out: 75
